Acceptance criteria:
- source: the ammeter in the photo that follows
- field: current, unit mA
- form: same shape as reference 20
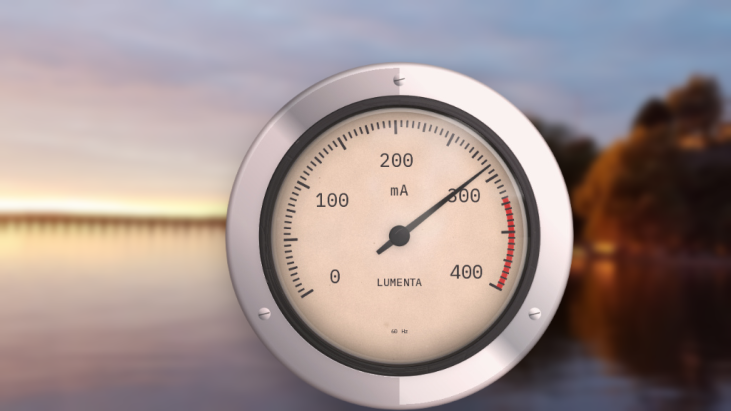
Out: 290
